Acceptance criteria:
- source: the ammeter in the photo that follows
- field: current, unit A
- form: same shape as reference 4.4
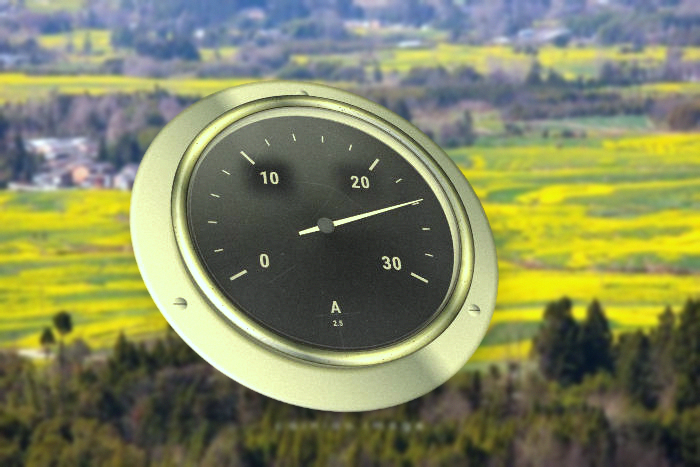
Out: 24
